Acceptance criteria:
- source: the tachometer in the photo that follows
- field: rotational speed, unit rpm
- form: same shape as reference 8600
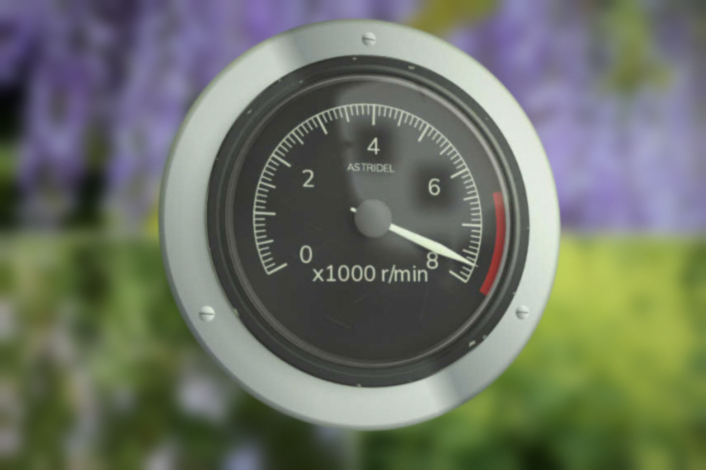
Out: 7700
